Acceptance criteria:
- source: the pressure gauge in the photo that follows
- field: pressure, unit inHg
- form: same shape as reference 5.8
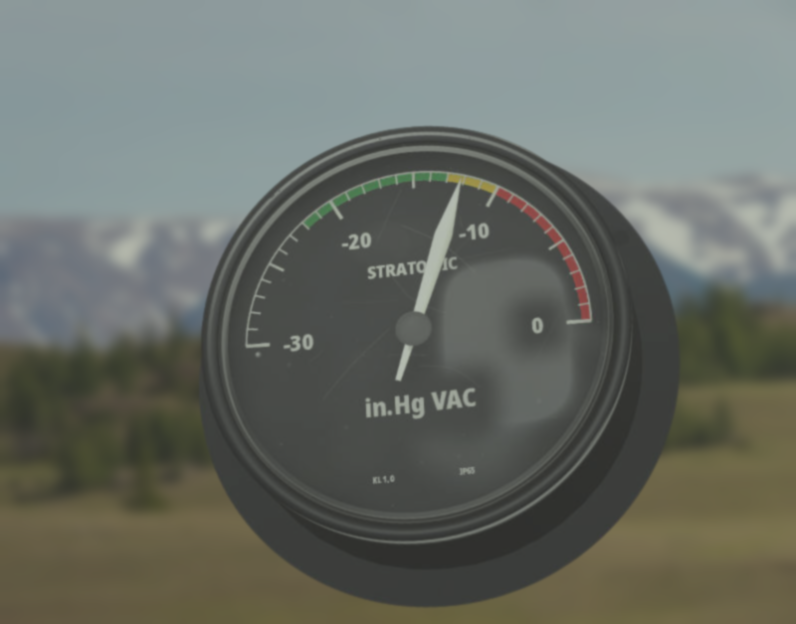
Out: -12
